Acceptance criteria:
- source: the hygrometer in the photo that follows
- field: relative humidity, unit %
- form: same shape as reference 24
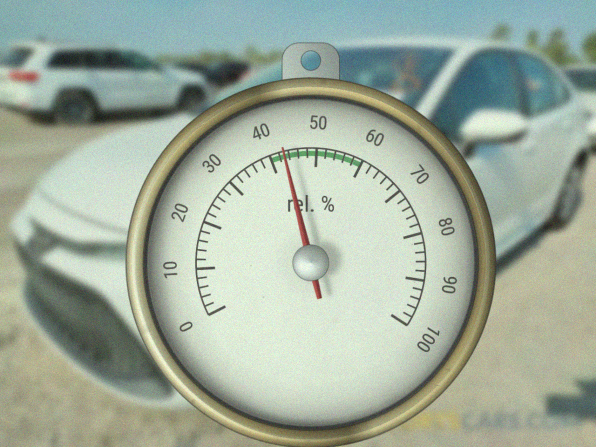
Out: 43
